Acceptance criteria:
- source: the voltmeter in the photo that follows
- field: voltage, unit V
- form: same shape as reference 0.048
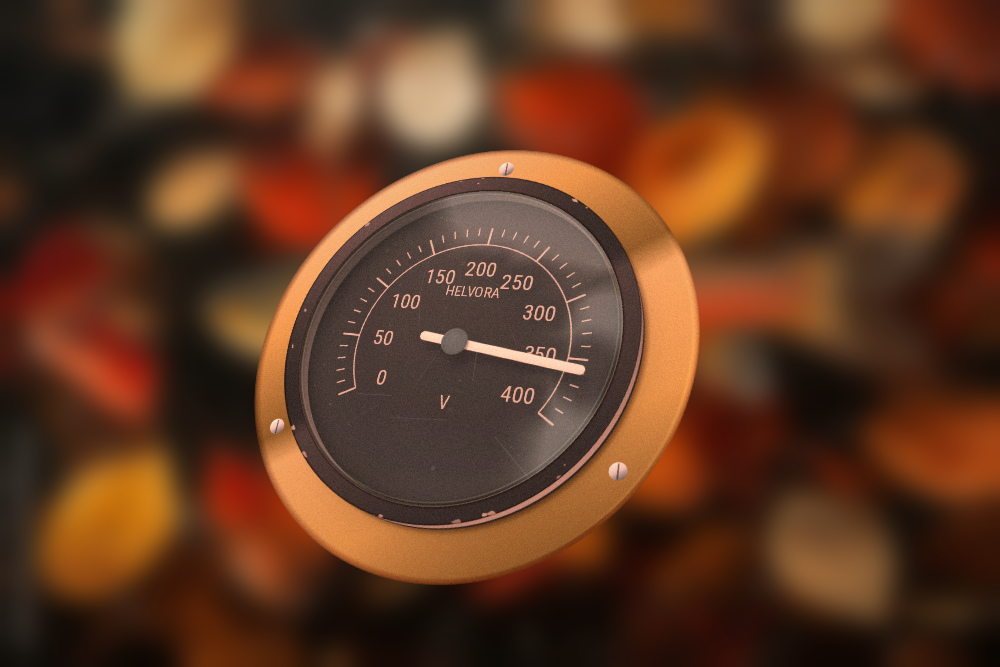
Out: 360
